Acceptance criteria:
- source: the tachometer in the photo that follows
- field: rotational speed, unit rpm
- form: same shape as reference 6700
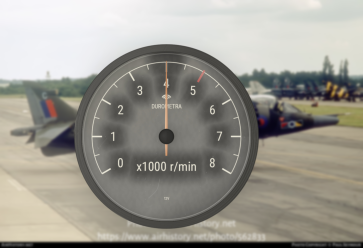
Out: 4000
